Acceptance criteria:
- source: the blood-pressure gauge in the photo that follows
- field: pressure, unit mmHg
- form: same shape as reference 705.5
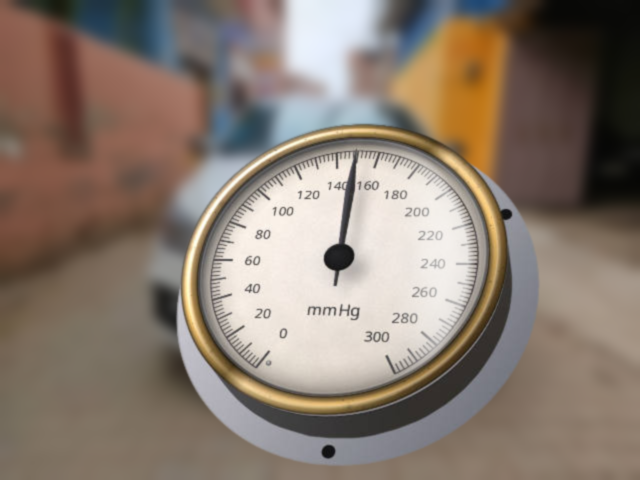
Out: 150
